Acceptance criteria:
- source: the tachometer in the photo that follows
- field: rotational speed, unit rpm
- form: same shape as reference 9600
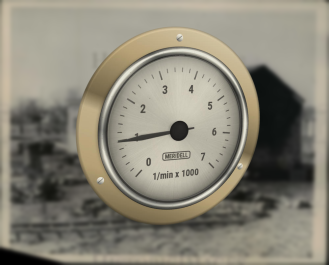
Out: 1000
